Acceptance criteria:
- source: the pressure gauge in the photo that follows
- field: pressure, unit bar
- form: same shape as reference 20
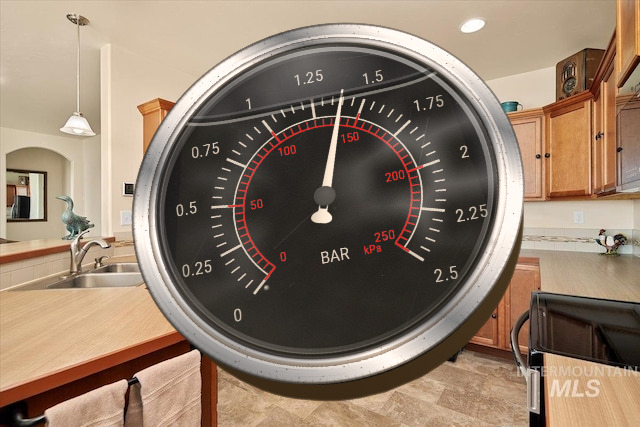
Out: 1.4
